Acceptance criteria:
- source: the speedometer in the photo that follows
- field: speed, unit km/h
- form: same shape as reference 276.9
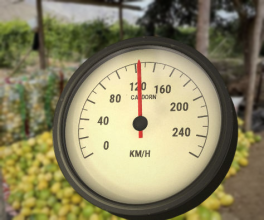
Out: 125
